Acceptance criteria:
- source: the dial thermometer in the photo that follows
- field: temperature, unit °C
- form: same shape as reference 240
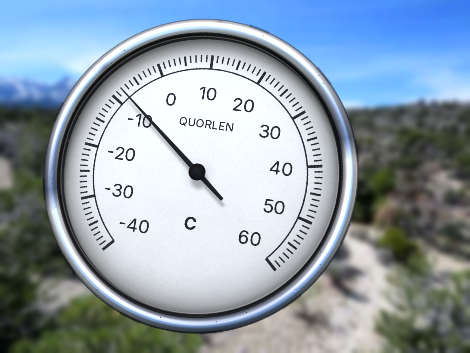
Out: -8
